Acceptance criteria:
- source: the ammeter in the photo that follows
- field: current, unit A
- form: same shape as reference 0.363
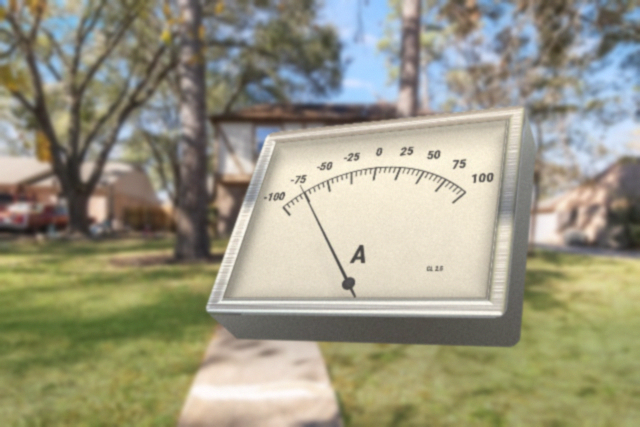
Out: -75
